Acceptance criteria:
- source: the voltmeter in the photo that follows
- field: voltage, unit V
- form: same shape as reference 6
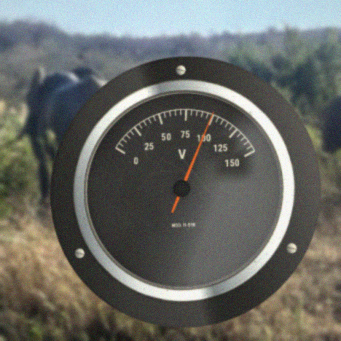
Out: 100
